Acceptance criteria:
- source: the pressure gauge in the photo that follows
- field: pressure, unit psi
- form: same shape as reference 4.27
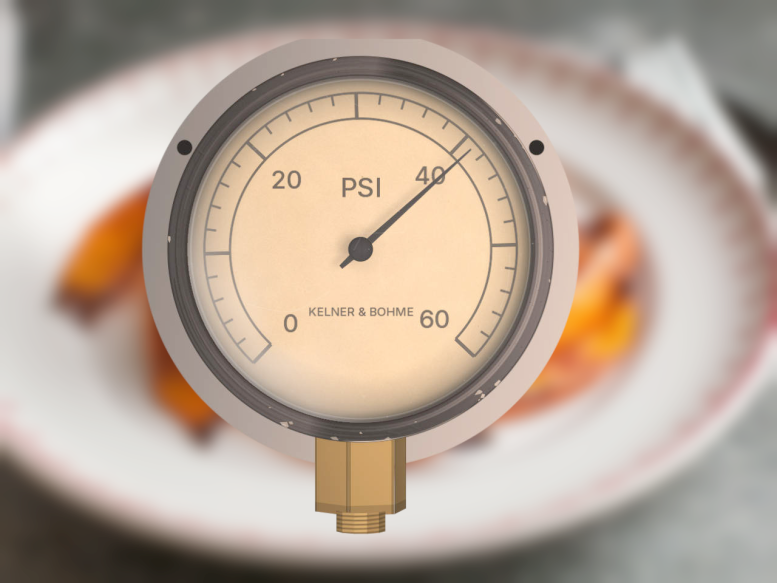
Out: 41
